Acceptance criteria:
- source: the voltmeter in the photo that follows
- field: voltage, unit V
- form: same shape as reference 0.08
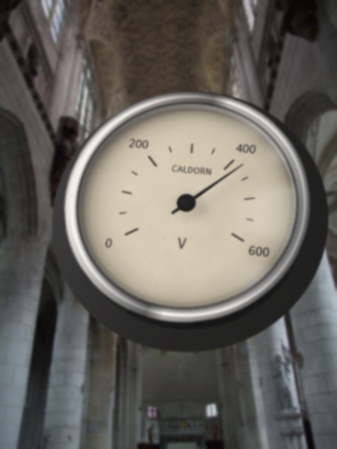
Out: 425
